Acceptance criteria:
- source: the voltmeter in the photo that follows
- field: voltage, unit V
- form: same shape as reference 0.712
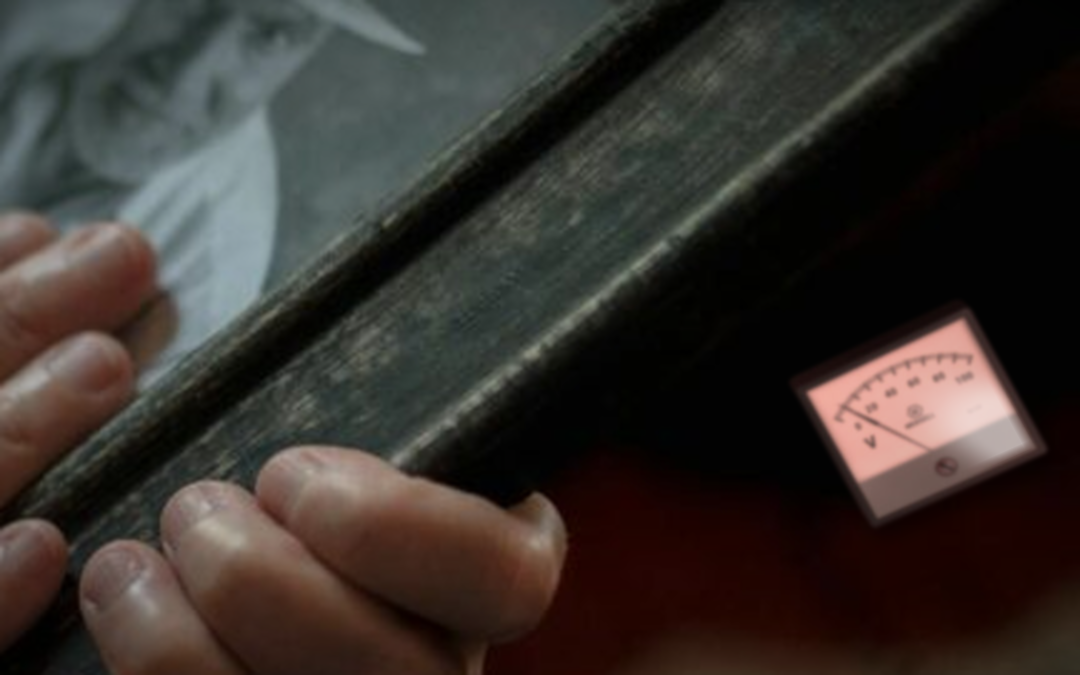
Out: 10
